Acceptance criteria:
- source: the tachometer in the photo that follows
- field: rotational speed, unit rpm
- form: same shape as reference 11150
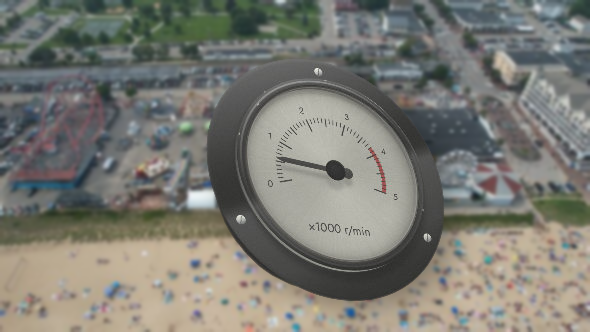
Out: 500
